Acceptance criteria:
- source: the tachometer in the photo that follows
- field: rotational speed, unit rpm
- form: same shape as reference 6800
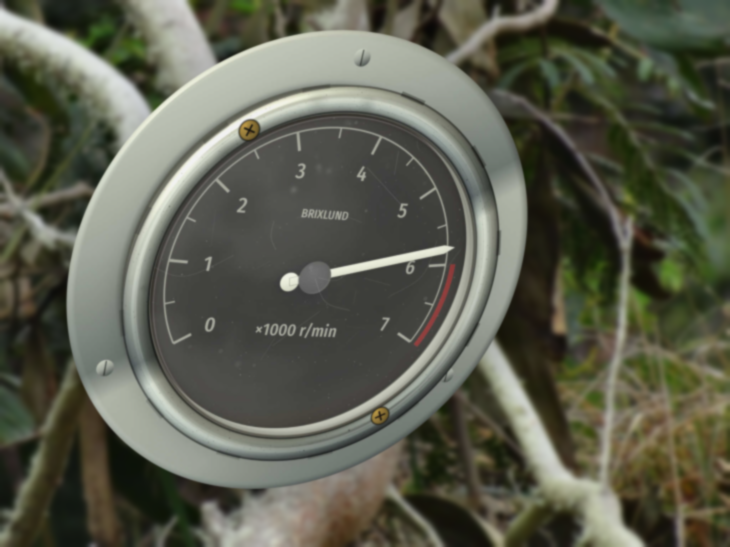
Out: 5750
